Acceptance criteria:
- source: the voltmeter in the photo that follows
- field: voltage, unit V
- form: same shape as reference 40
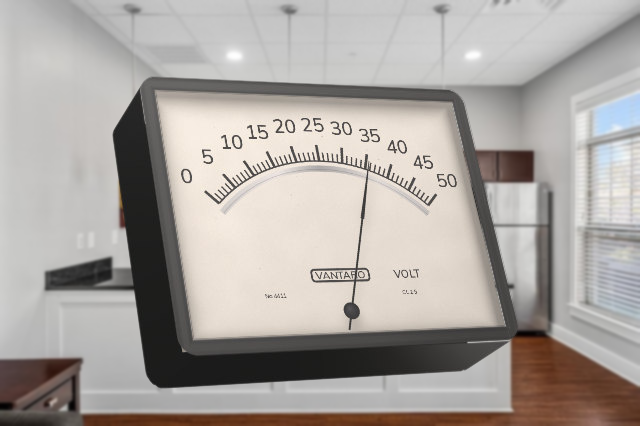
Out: 35
